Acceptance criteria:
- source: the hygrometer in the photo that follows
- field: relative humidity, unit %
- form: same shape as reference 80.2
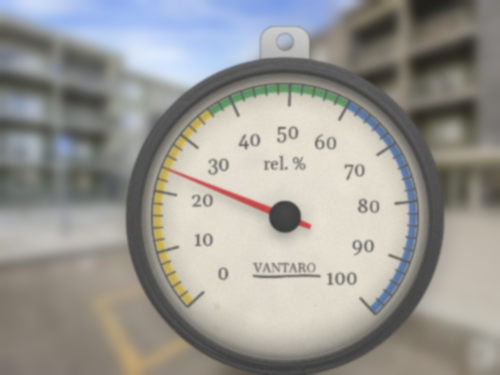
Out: 24
